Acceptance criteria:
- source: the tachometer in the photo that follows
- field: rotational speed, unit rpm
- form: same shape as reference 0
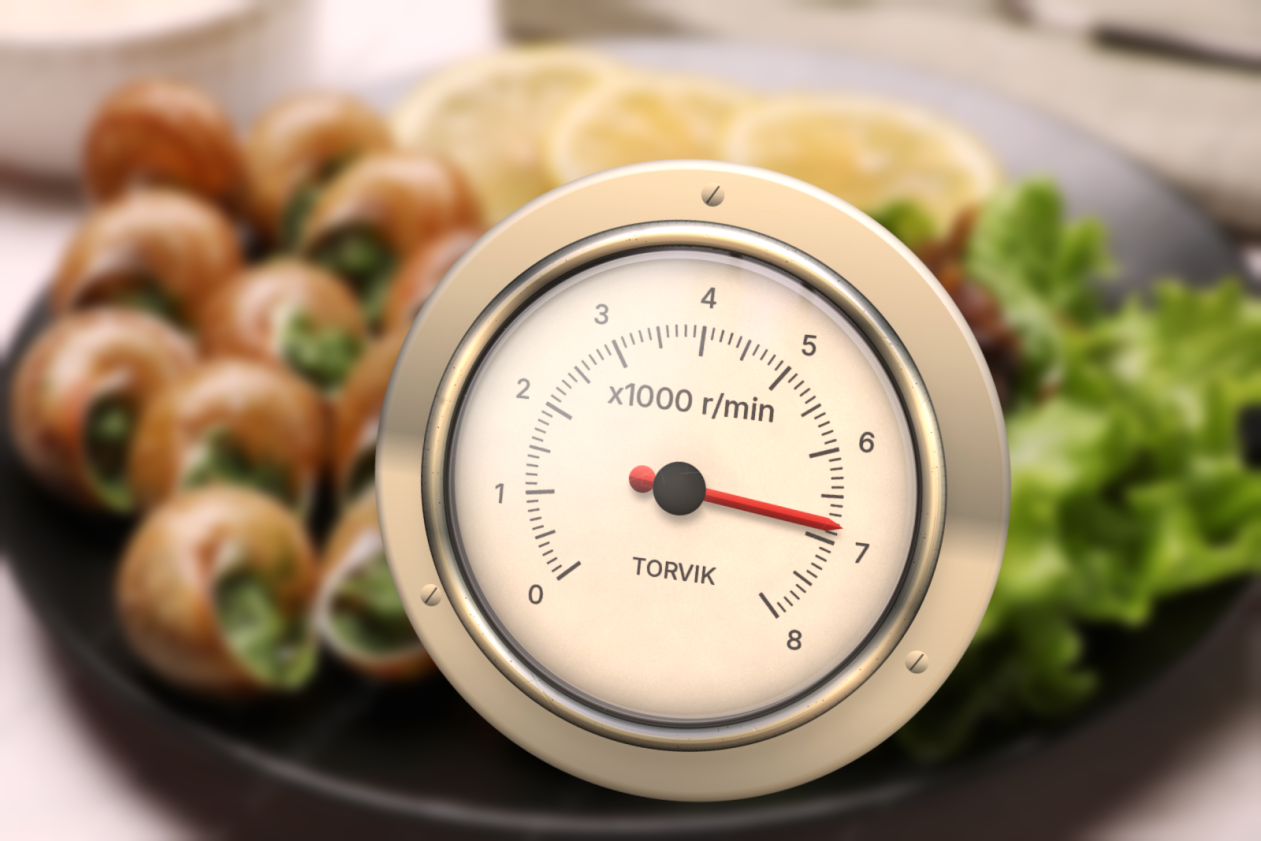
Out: 6800
